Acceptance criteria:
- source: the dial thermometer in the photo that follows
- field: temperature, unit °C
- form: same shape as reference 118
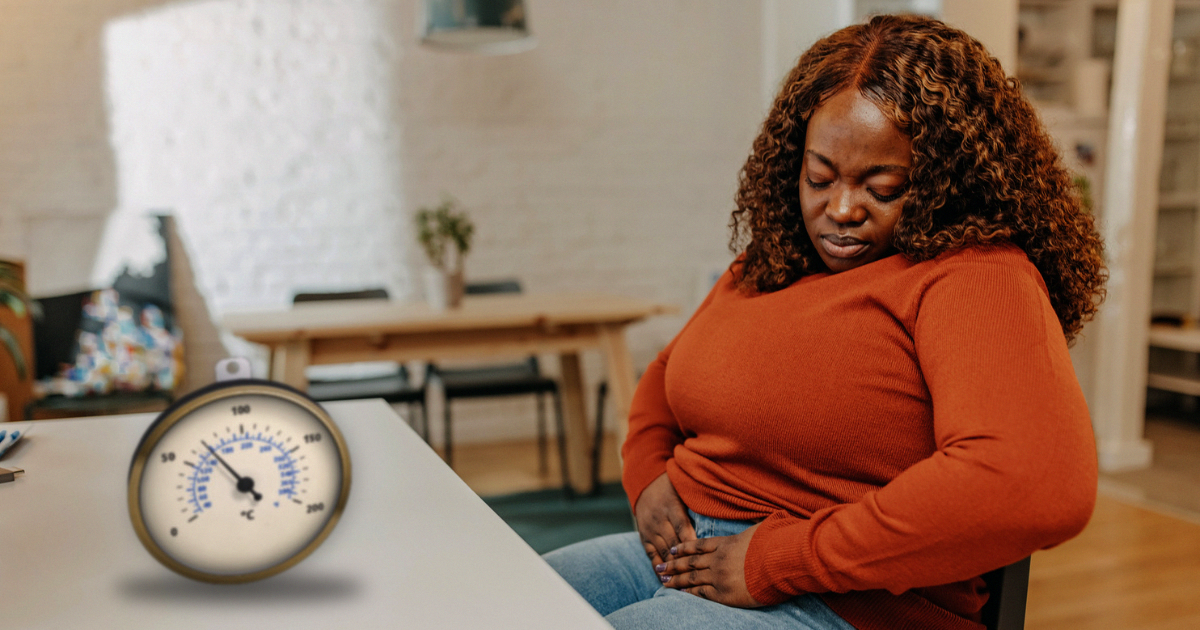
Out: 70
